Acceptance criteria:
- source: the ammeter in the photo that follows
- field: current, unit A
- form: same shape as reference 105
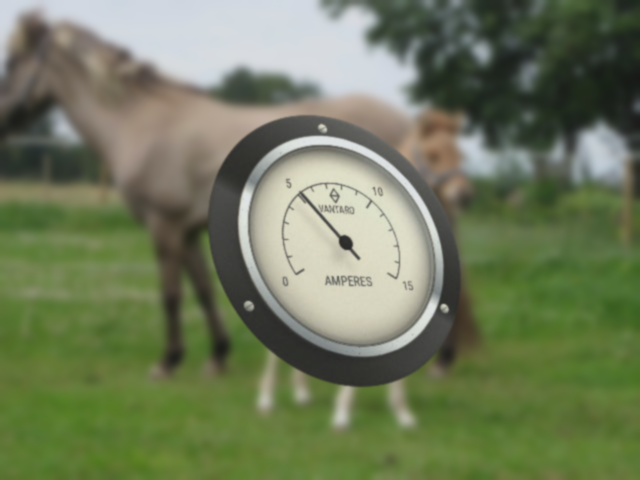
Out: 5
